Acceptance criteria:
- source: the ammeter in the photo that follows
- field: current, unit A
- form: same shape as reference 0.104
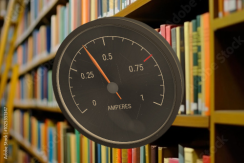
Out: 0.4
